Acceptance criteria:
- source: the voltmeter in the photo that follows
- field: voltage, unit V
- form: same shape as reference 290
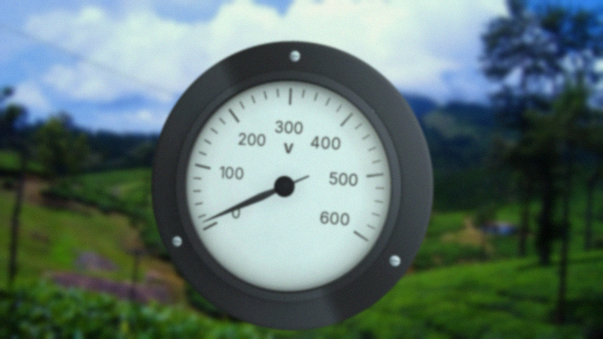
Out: 10
